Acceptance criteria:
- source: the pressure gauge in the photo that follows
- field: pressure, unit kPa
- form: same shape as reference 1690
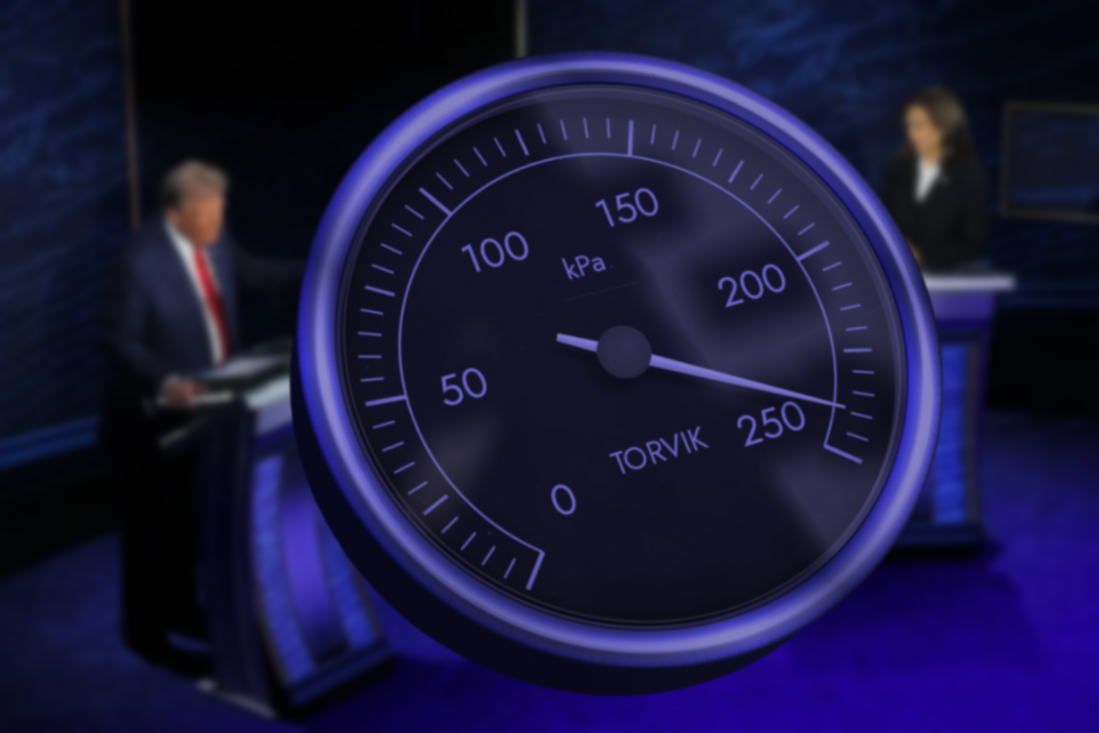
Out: 240
